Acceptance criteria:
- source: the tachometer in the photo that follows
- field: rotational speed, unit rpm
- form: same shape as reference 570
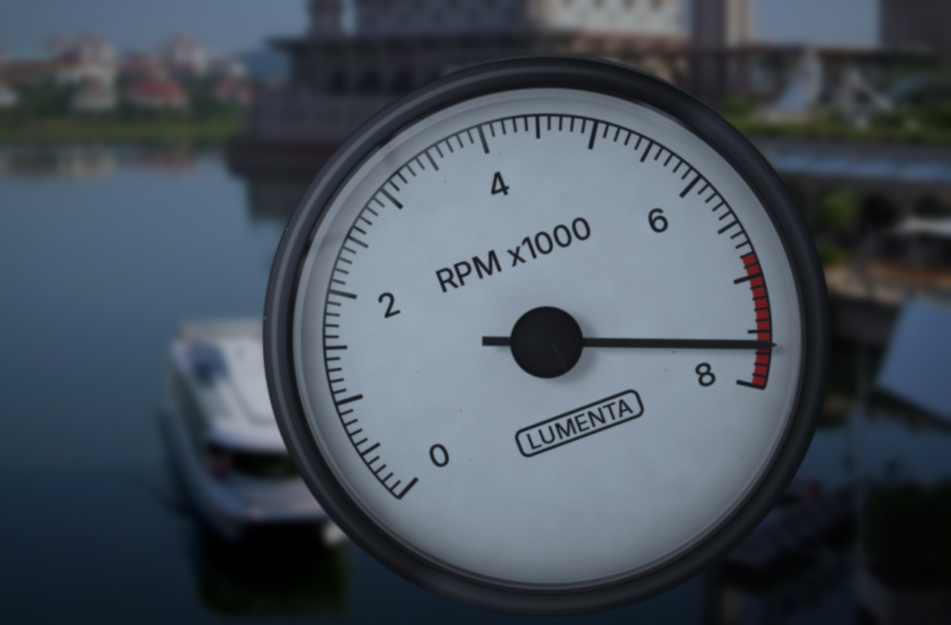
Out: 7600
